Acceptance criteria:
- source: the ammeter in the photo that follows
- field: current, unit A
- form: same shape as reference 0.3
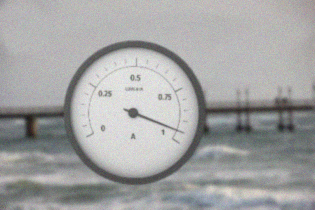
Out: 0.95
